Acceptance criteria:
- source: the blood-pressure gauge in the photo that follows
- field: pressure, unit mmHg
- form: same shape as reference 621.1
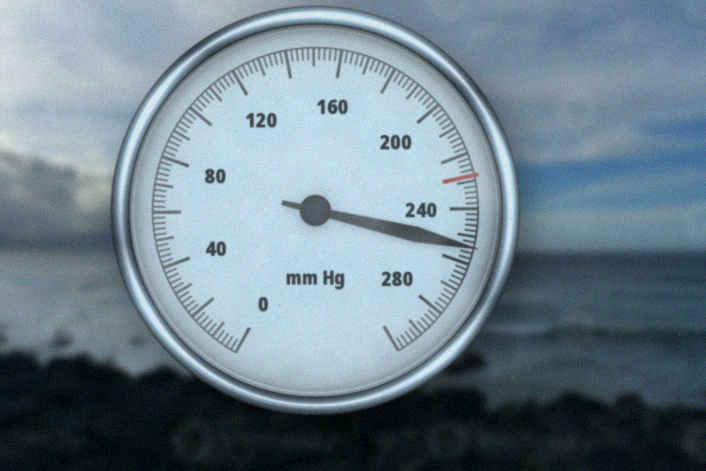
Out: 254
